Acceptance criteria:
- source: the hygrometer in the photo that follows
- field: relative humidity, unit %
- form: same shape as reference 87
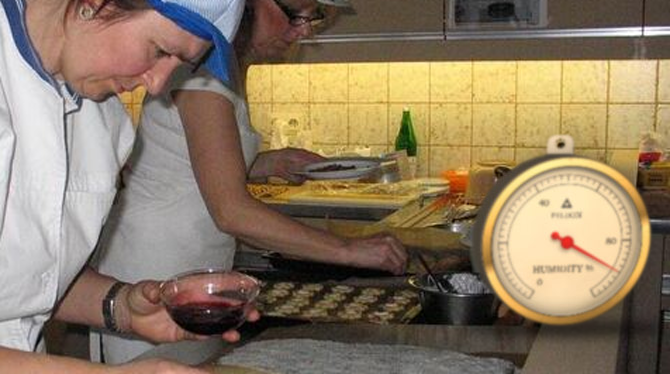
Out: 90
